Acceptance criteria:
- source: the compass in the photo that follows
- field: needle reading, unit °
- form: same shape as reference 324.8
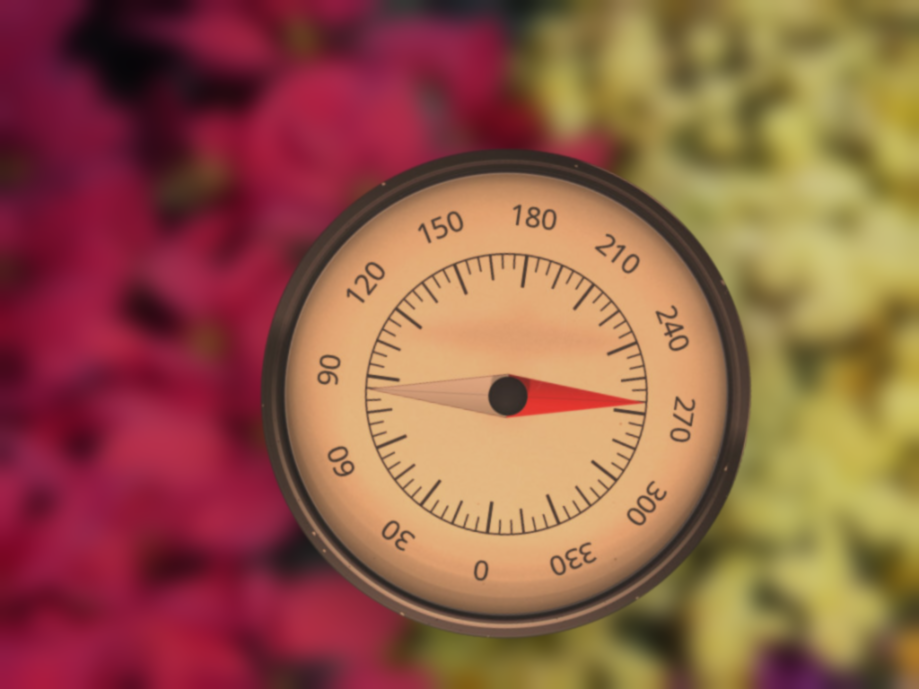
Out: 265
